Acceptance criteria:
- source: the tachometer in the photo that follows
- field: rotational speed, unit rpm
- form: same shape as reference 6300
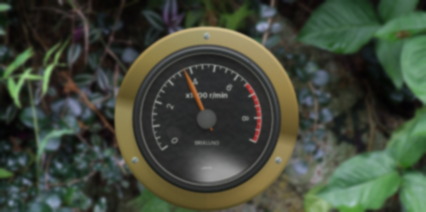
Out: 3750
